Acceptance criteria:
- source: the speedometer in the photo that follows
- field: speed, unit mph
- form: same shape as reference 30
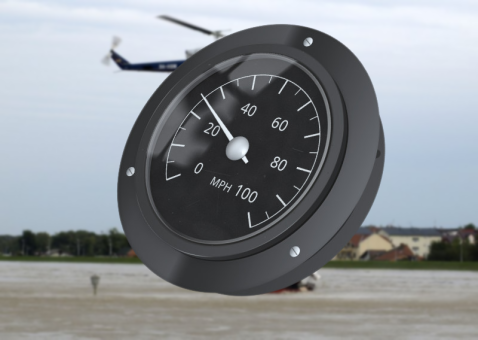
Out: 25
